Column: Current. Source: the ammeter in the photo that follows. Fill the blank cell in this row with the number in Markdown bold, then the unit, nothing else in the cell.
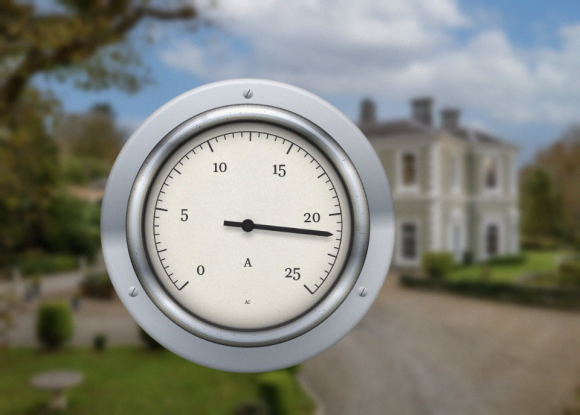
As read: **21.25** A
